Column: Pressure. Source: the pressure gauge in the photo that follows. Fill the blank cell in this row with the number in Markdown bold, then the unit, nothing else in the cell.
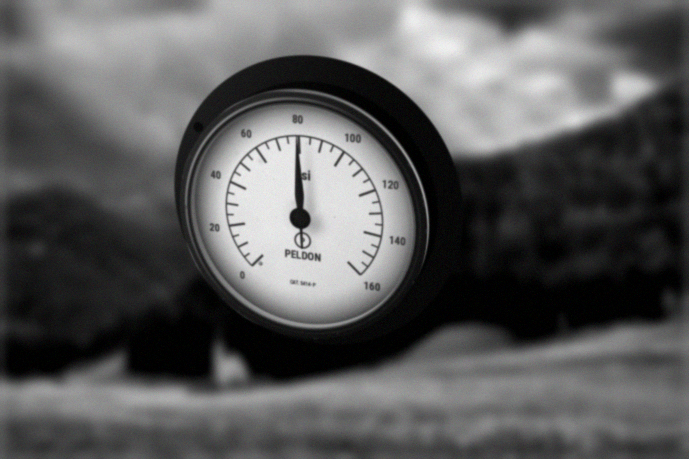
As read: **80** psi
